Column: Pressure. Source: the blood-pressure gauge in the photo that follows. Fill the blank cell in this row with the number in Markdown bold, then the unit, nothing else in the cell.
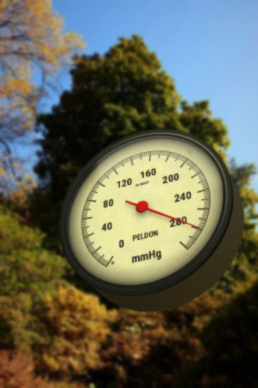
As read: **280** mmHg
